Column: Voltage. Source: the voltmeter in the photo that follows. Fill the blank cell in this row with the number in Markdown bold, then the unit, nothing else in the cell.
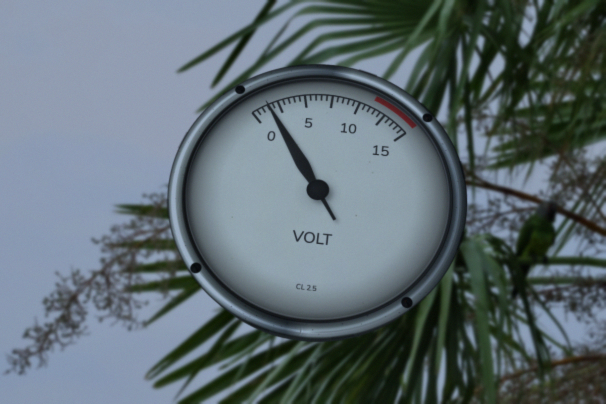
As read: **1.5** V
